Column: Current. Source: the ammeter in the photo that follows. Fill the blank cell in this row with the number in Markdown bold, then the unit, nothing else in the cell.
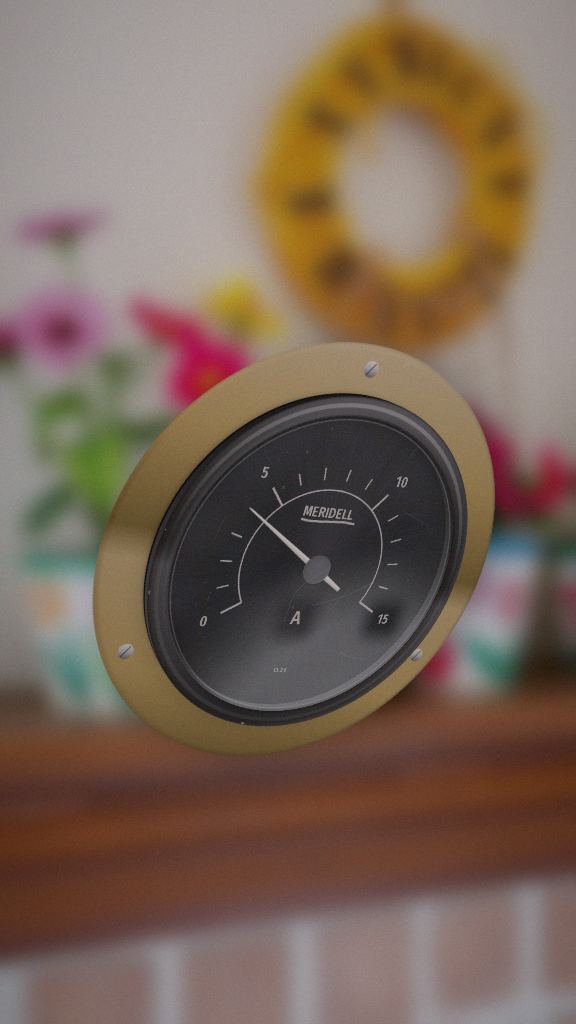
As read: **4** A
